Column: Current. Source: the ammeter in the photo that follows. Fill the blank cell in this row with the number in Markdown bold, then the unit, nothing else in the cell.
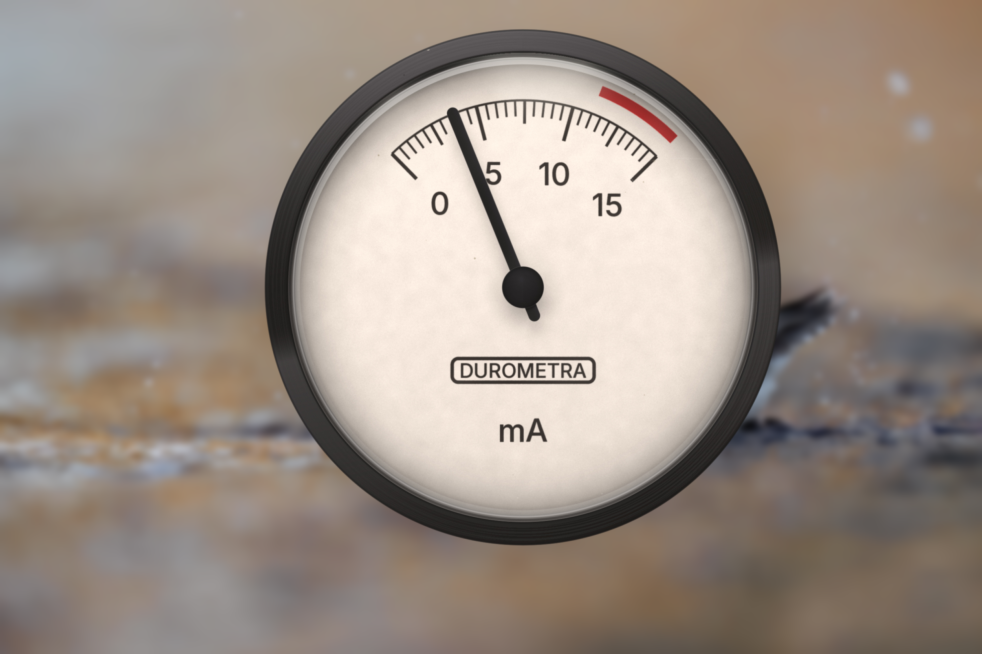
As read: **3.75** mA
